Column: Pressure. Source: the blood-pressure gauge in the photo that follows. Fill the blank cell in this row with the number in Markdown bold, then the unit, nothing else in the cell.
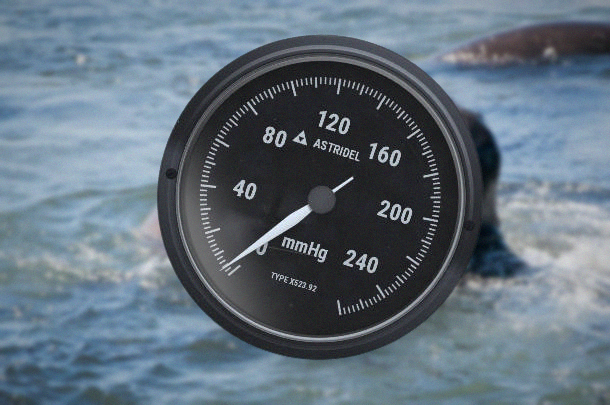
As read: **4** mmHg
